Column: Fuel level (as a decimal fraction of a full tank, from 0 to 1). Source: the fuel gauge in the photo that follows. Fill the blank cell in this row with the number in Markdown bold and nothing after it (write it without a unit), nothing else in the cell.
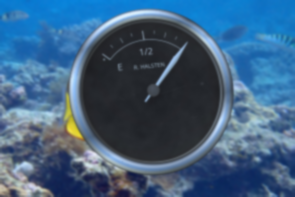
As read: **1**
